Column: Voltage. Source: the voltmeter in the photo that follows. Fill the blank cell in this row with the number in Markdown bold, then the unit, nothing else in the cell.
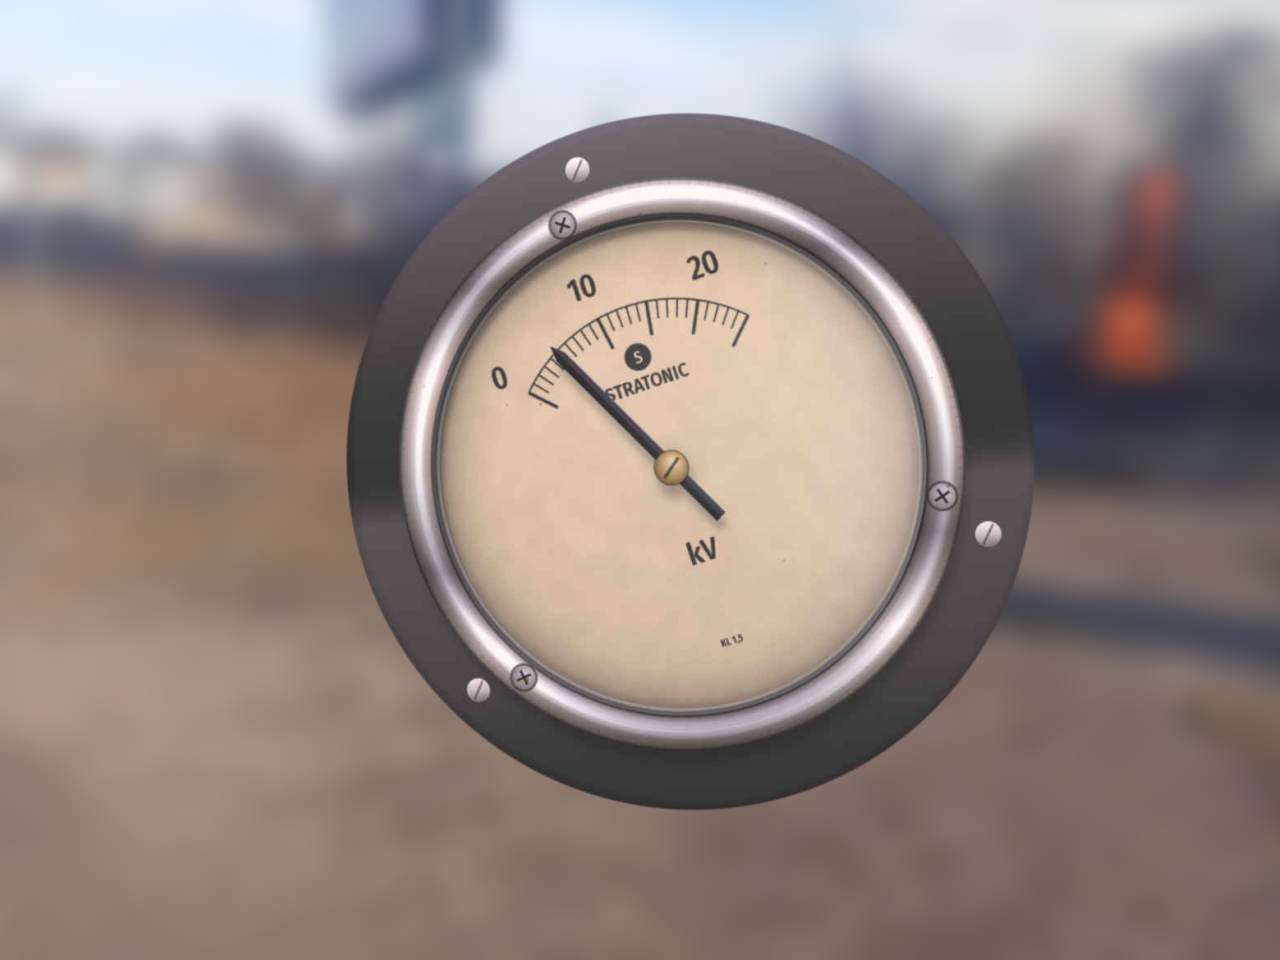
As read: **5** kV
